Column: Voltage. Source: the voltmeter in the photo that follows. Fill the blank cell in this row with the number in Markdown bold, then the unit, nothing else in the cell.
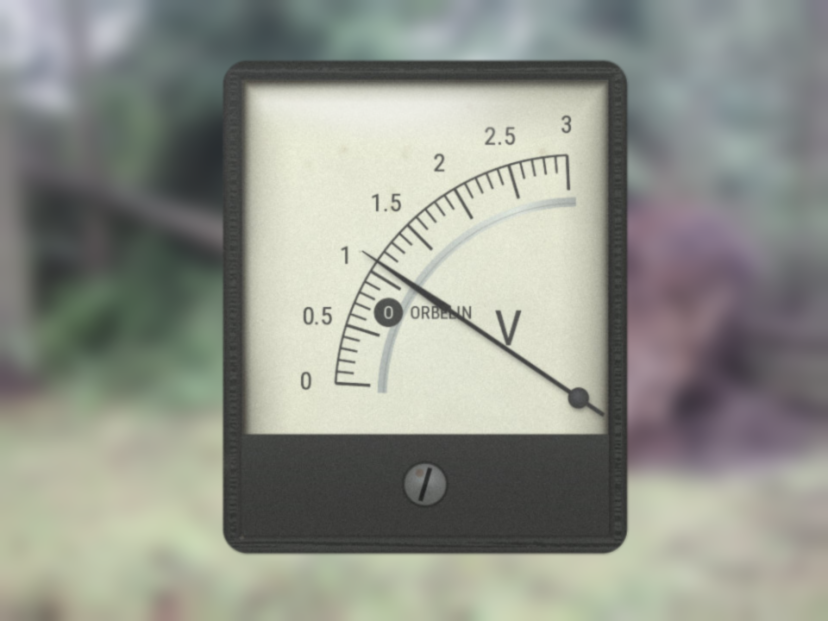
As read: **1.1** V
